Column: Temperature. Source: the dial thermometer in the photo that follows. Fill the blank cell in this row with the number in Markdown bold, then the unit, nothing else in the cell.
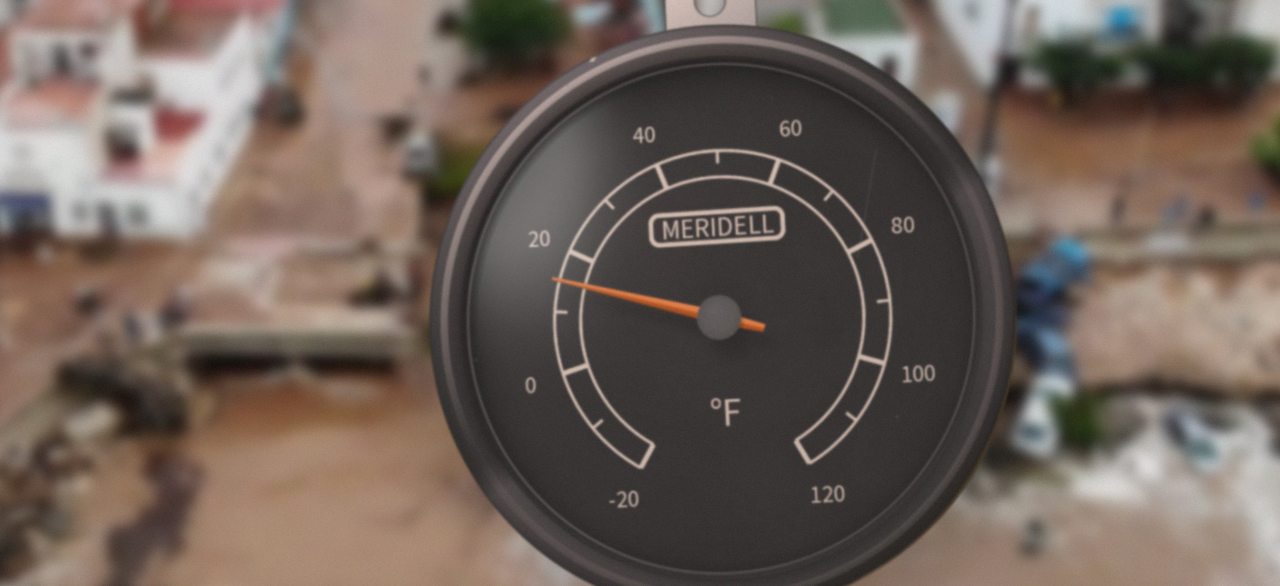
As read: **15** °F
